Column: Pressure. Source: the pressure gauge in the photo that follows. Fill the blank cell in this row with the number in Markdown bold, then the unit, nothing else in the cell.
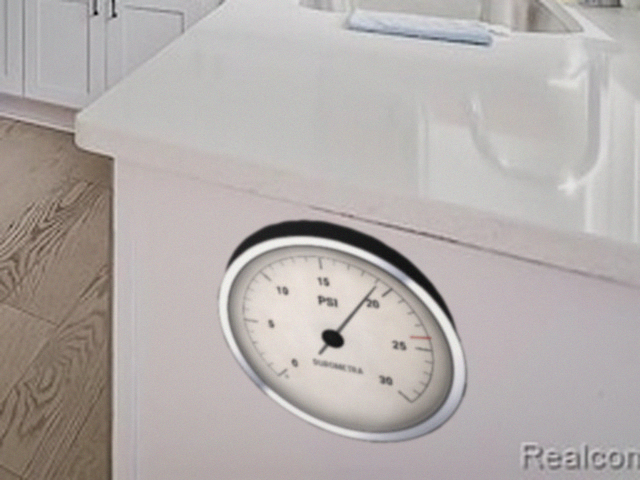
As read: **19** psi
